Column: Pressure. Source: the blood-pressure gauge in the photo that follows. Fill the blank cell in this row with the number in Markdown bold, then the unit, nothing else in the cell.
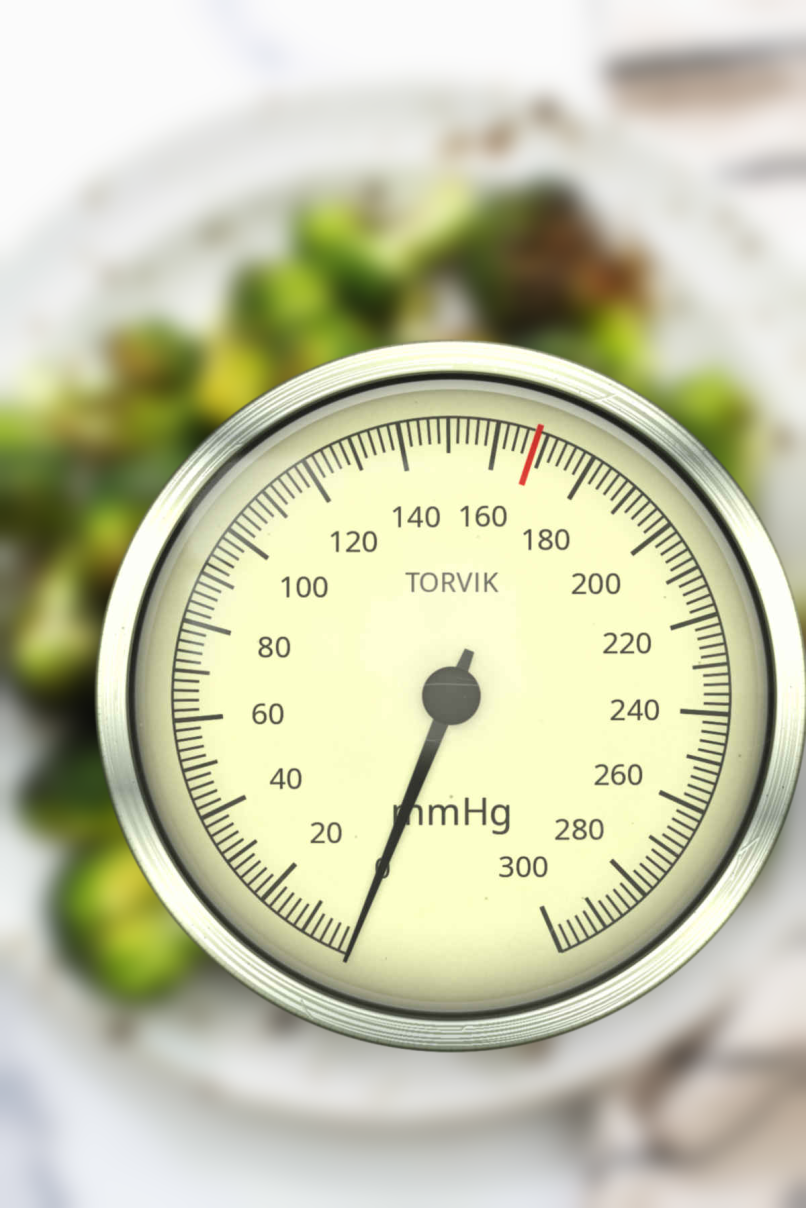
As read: **0** mmHg
